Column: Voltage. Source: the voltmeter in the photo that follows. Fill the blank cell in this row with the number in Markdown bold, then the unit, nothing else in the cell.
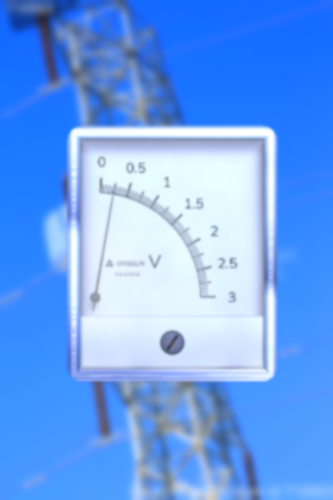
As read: **0.25** V
